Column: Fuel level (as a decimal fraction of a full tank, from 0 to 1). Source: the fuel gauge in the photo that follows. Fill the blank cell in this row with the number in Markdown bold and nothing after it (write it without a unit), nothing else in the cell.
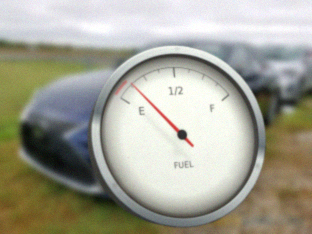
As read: **0.125**
